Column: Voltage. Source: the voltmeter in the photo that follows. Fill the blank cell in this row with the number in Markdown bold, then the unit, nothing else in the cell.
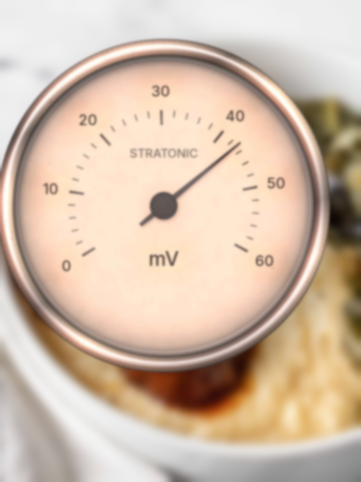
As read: **43** mV
